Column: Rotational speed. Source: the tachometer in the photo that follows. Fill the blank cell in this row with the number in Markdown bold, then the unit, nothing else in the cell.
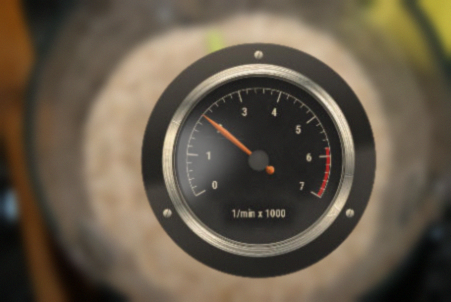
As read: **2000** rpm
